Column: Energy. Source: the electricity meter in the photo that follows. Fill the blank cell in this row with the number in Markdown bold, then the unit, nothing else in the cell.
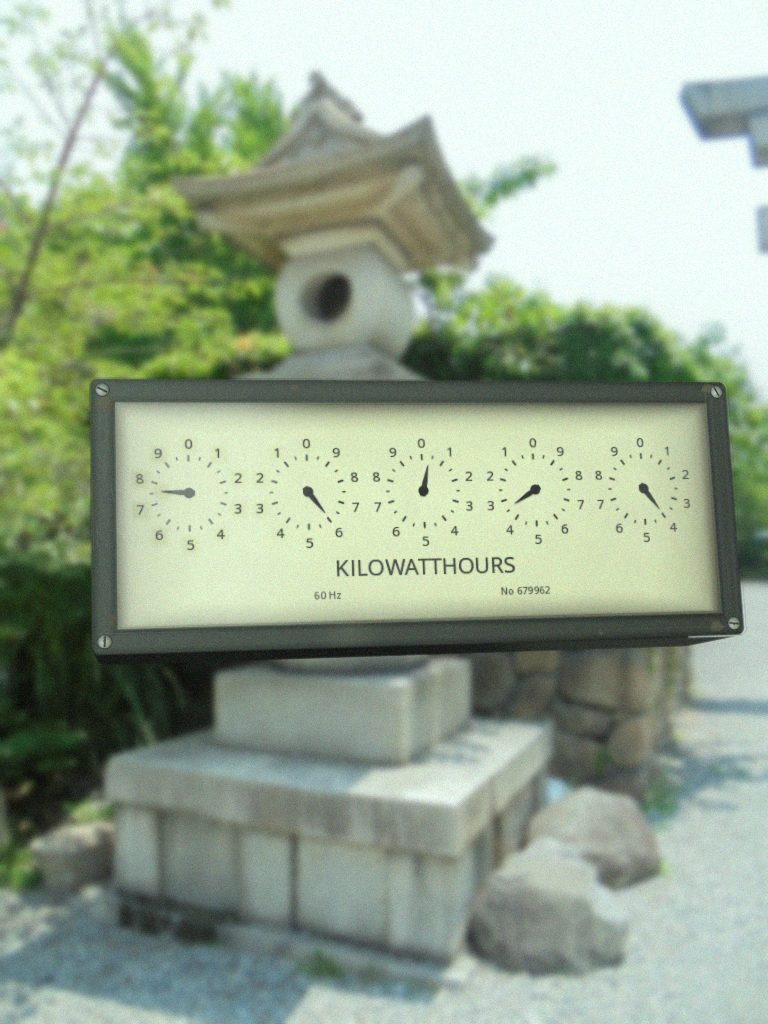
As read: **76034** kWh
